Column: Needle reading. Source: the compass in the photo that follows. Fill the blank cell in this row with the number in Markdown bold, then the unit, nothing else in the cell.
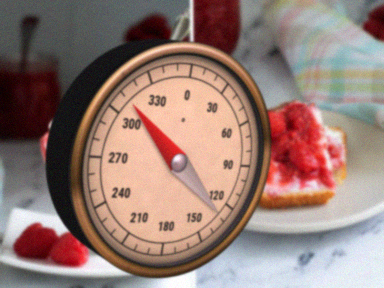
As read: **310** °
